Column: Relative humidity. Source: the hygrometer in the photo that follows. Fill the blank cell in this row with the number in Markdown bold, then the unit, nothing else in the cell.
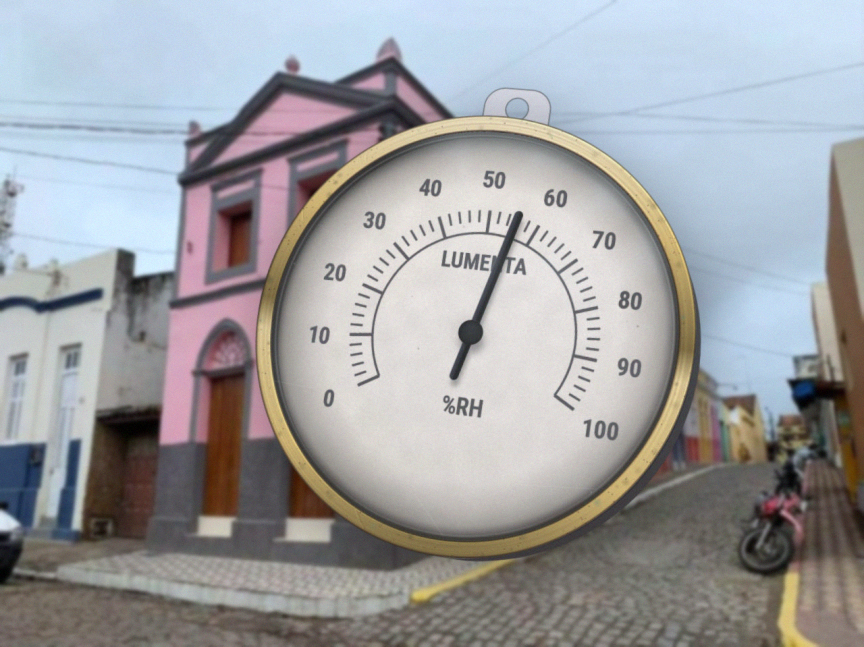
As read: **56** %
